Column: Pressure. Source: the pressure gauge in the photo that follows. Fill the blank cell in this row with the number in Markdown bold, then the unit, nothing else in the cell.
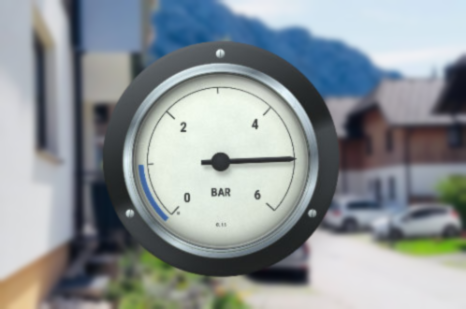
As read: **5** bar
